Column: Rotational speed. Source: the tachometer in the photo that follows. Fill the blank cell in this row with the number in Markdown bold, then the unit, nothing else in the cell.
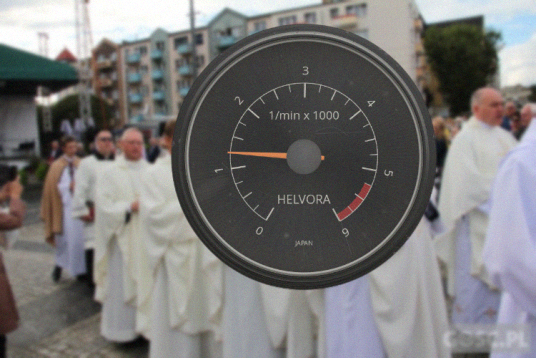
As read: **1250** rpm
